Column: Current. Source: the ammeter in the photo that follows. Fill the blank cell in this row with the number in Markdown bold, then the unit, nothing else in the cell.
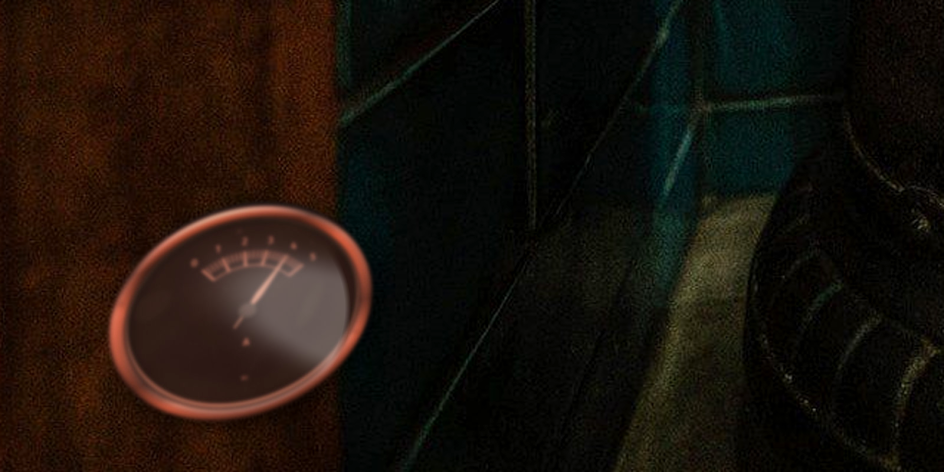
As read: **4** A
